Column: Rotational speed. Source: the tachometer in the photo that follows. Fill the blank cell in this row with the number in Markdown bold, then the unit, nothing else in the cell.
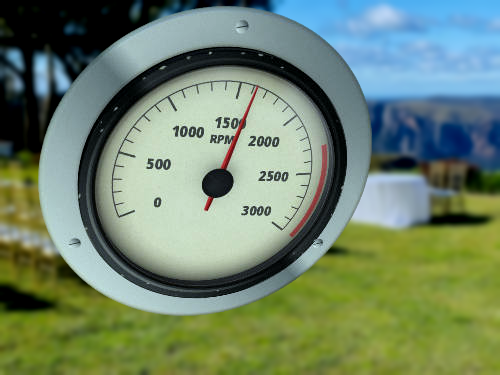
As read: **1600** rpm
